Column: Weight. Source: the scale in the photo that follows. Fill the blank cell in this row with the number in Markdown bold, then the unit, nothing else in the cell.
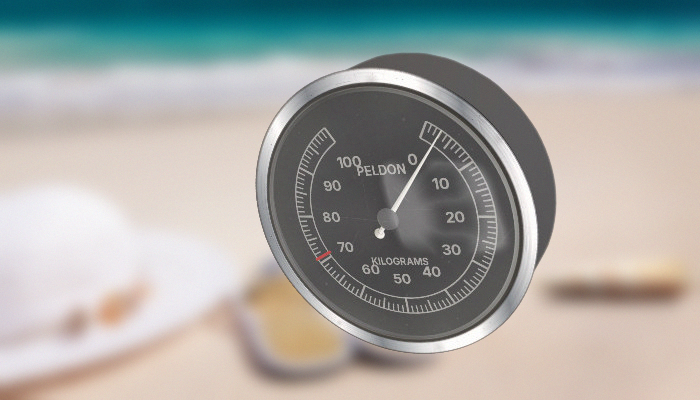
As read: **3** kg
